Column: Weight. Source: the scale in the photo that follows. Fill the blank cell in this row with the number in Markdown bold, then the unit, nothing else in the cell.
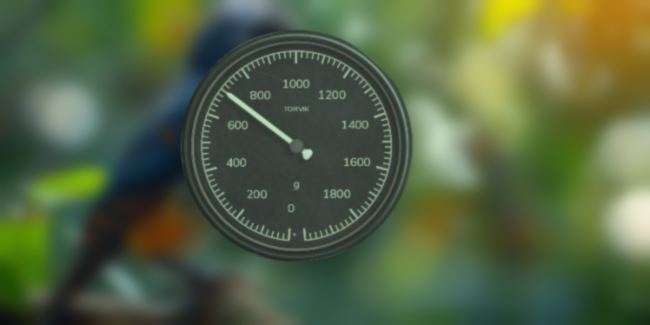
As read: **700** g
